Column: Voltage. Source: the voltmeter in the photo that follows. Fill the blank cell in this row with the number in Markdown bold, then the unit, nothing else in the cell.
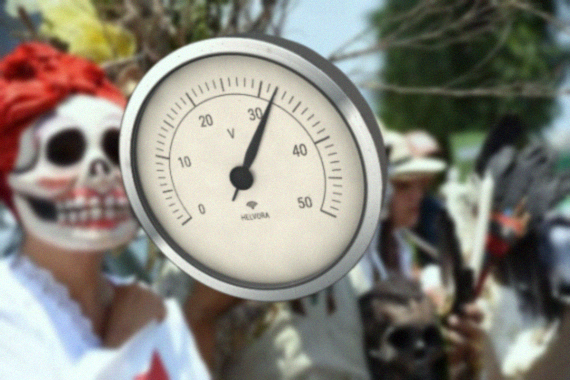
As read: **32** V
